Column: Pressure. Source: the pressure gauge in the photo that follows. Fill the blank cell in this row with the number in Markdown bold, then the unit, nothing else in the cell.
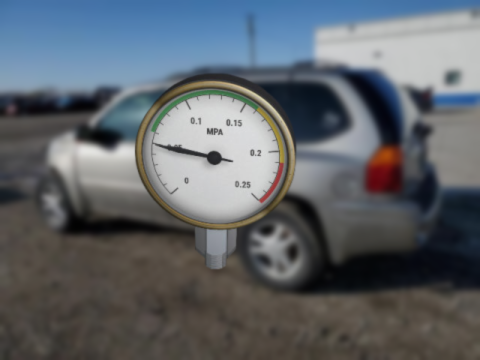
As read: **0.05** MPa
